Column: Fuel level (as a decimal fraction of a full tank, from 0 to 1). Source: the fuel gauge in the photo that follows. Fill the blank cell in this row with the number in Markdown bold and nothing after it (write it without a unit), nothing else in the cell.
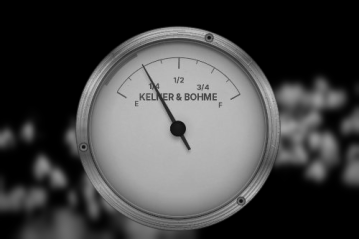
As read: **0.25**
